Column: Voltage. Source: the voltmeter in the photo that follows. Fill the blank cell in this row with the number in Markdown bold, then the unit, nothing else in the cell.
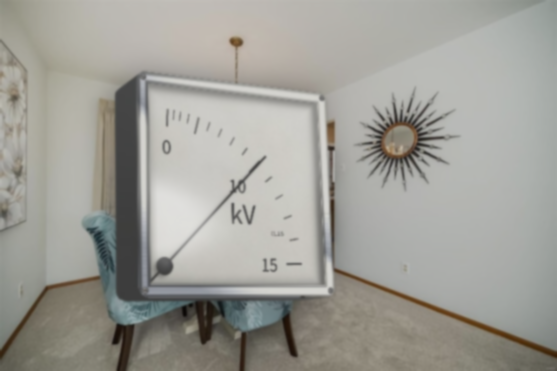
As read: **10** kV
